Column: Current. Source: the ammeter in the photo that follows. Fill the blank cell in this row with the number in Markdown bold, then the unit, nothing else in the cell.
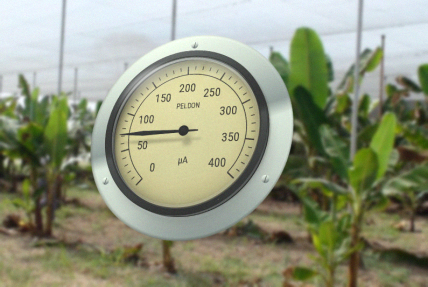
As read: **70** µA
